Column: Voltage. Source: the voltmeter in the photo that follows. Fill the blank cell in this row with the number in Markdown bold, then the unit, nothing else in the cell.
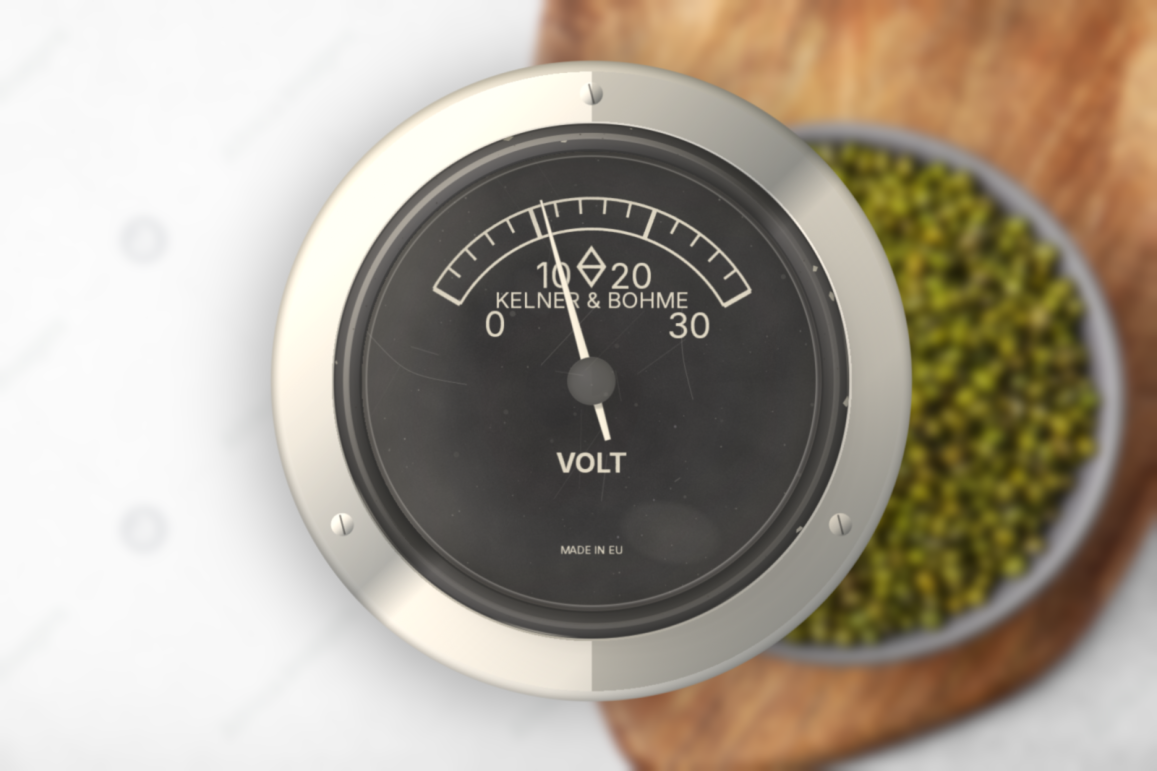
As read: **11** V
